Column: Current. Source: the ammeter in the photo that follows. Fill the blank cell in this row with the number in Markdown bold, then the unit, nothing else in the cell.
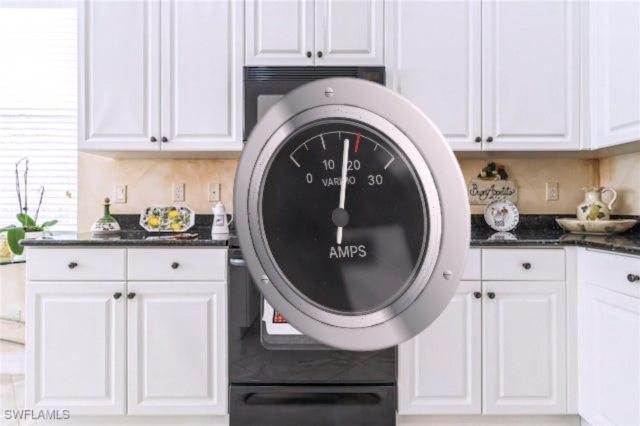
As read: **17.5** A
